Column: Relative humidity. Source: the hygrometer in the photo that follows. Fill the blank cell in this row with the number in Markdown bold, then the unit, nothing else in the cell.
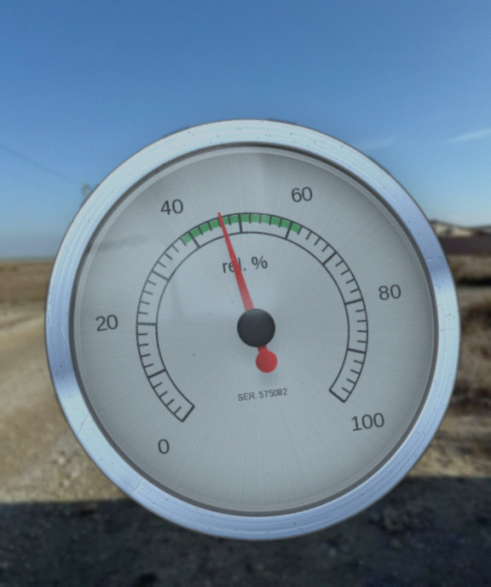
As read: **46** %
